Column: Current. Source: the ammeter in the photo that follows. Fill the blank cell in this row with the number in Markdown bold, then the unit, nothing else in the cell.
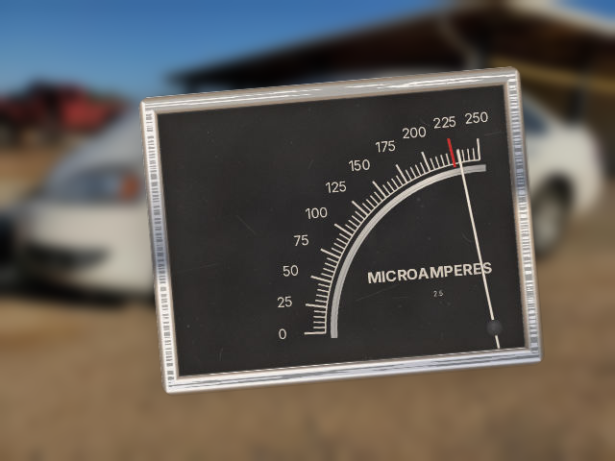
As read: **230** µA
